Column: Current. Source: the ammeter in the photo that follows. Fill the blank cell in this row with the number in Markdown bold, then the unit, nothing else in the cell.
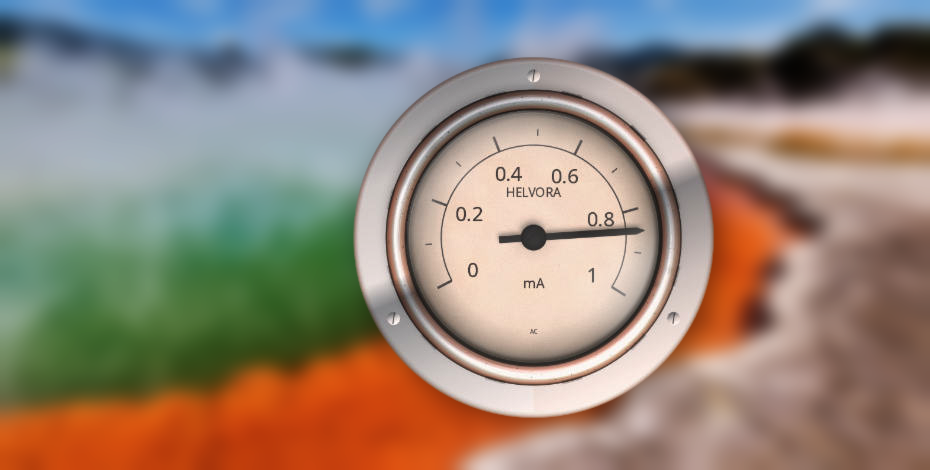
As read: **0.85** mA
